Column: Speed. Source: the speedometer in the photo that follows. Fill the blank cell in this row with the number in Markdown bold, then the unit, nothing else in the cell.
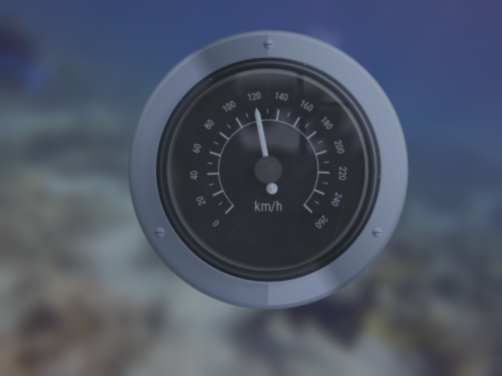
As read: **120** km/h
